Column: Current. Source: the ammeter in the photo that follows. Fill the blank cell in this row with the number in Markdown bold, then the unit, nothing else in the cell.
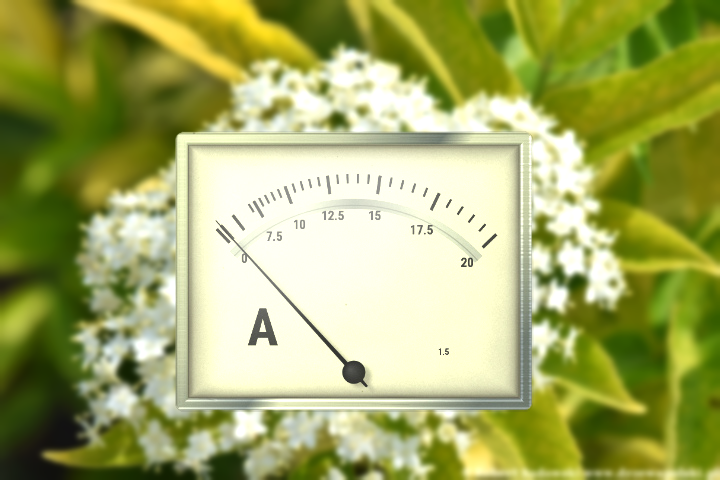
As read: **2.5** A
